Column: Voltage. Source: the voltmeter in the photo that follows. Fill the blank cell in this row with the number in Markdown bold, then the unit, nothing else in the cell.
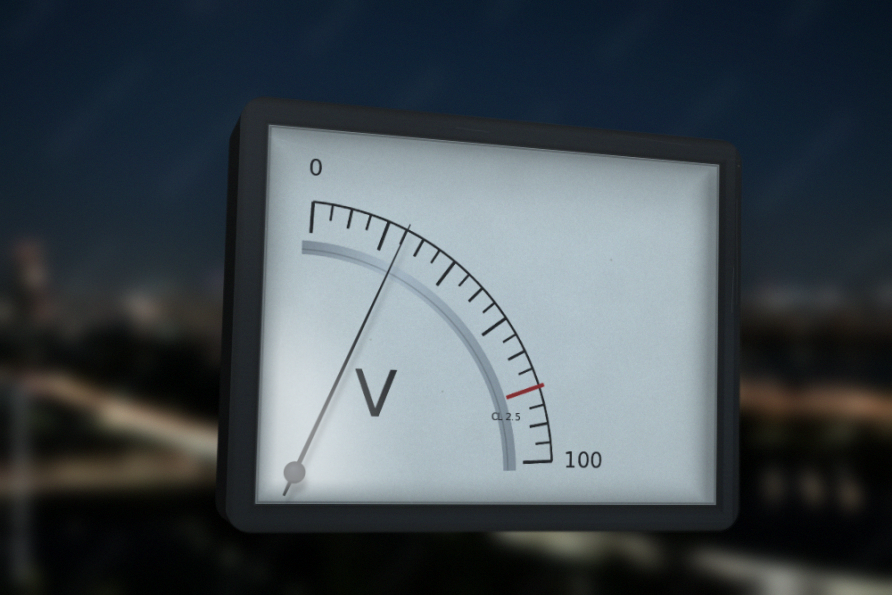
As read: **25** V
